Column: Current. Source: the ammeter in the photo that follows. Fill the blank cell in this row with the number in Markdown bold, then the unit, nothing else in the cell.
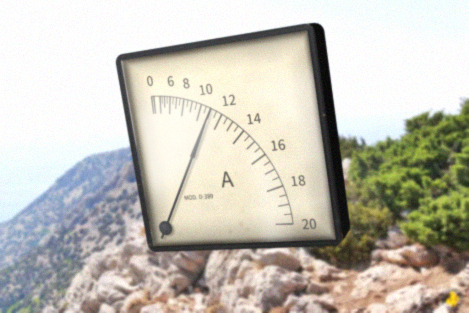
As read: **11** A
